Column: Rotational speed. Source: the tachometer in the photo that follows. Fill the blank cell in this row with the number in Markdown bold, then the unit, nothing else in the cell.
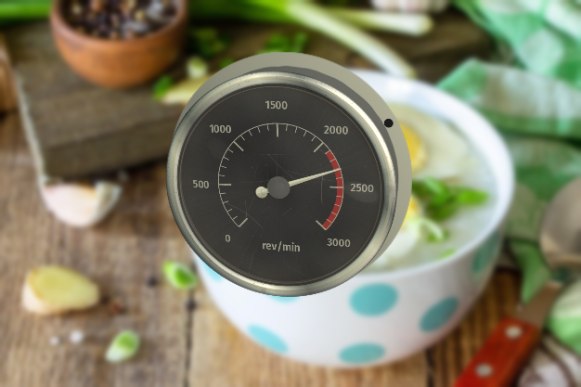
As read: **2300** rpm
